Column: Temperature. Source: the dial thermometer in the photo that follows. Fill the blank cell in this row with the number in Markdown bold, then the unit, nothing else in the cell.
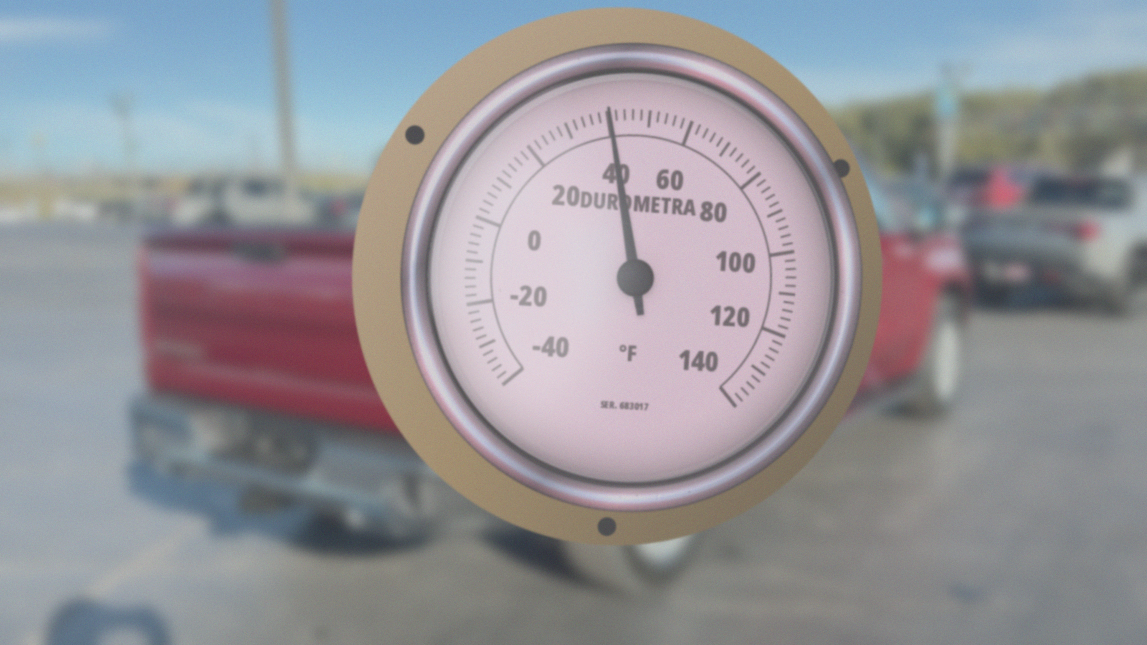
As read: **40** °F
